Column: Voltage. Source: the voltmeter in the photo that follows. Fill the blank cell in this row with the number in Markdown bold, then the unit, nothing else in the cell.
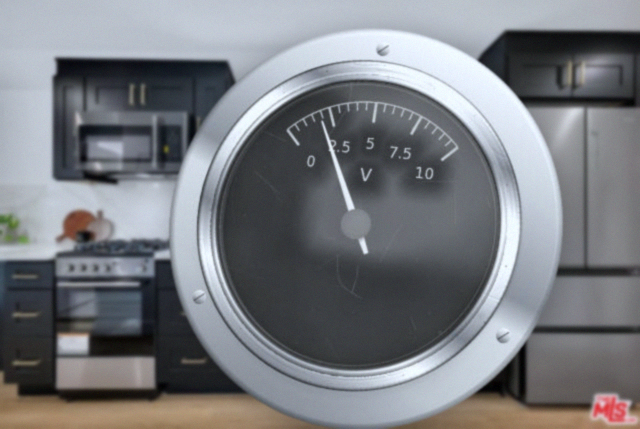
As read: **2** V
